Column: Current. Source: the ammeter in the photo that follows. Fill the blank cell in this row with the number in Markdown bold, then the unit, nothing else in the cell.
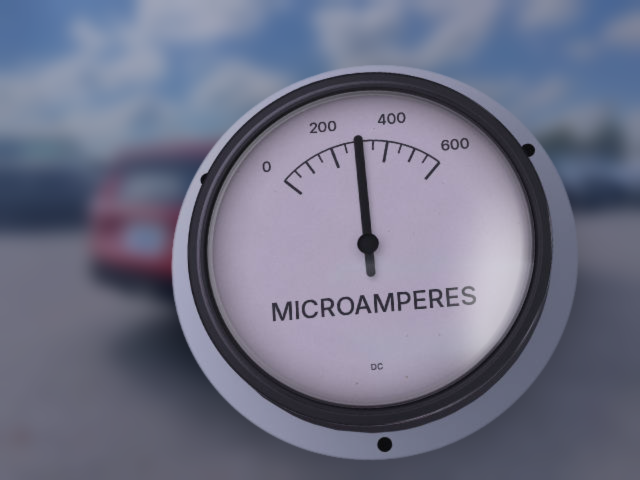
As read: **300** µA
